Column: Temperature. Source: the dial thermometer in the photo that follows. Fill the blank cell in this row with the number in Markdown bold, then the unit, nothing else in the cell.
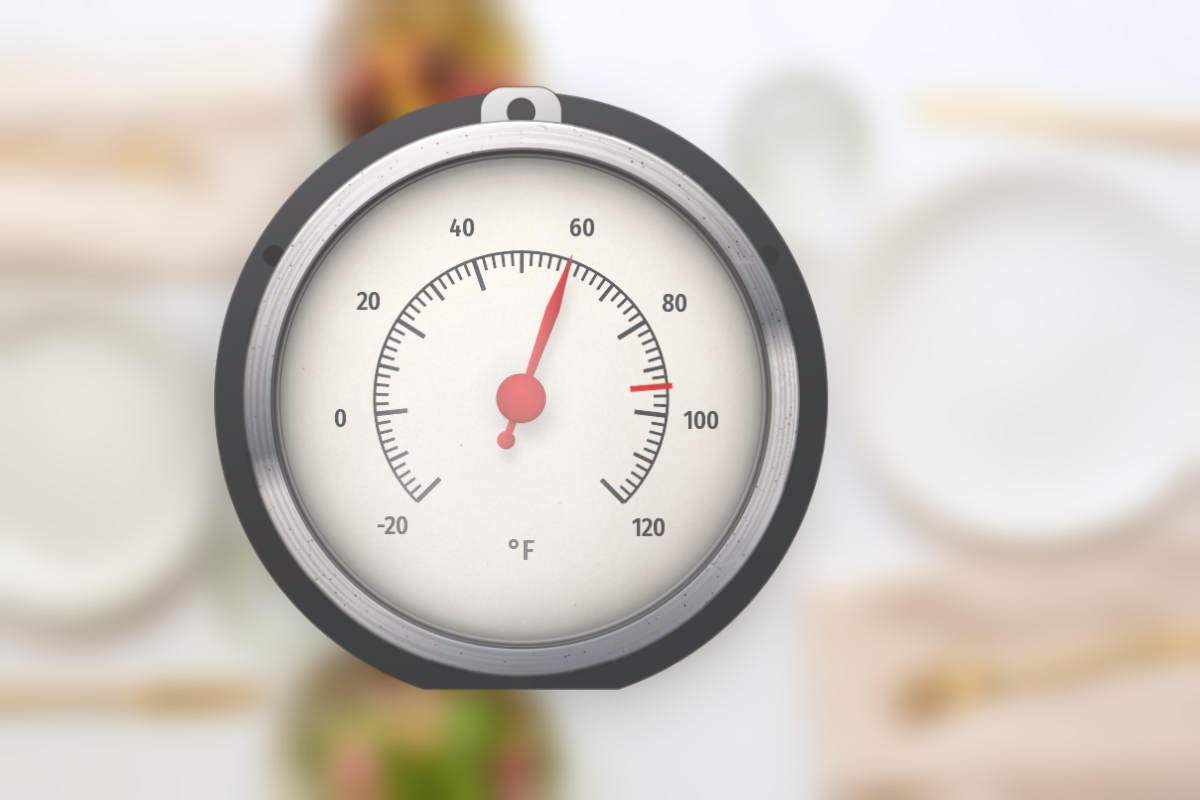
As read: **60** °F
